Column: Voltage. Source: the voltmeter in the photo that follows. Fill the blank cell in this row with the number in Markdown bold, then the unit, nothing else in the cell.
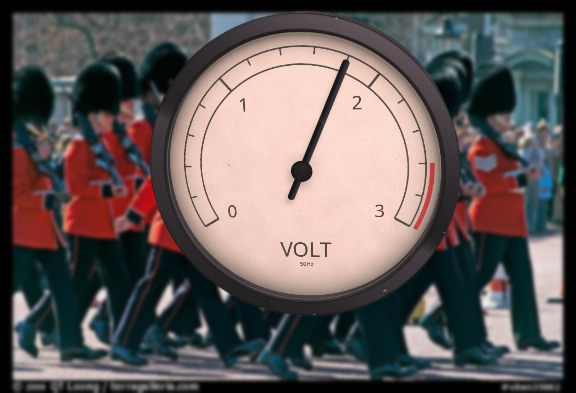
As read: **1.8** V
